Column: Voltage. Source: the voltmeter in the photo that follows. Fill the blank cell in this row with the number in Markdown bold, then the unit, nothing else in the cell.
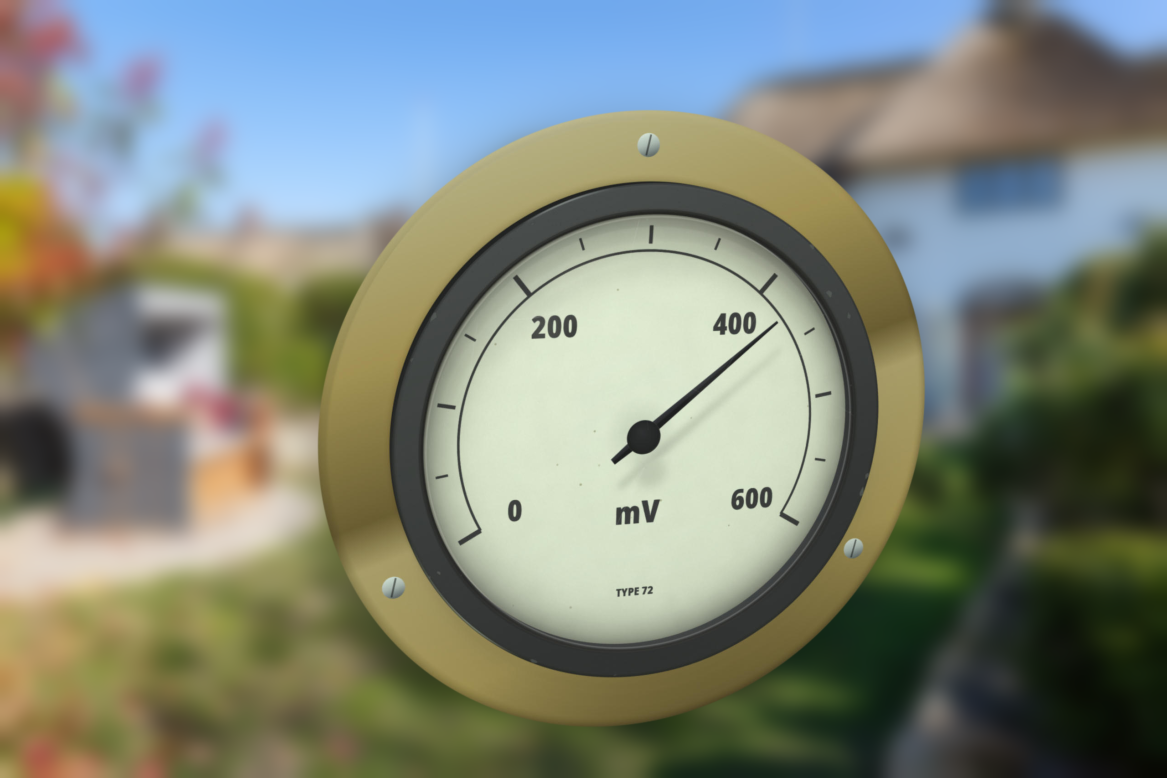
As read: **425** mV
